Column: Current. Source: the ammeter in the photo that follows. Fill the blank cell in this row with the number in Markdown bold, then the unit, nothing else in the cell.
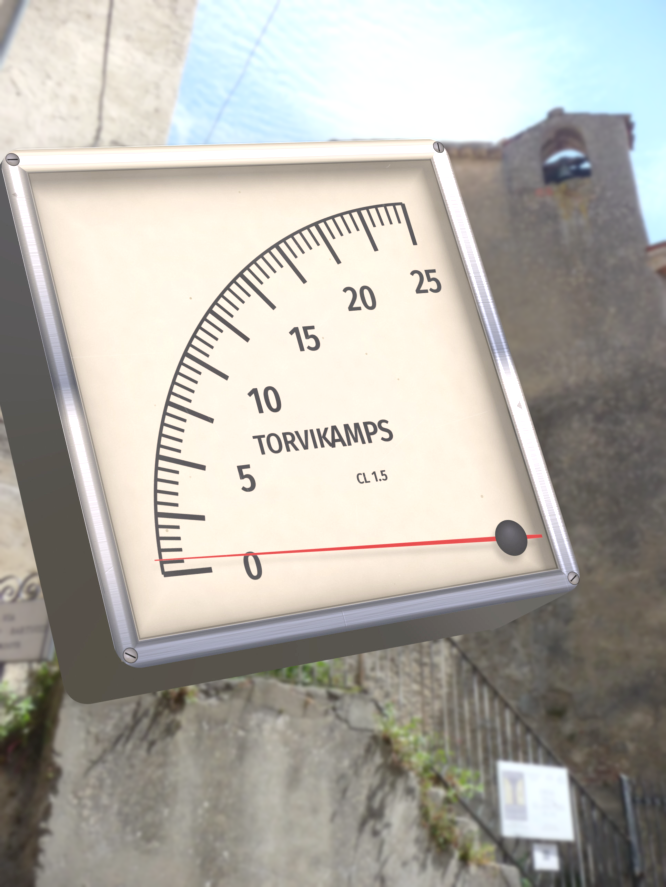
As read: **0.5** A
